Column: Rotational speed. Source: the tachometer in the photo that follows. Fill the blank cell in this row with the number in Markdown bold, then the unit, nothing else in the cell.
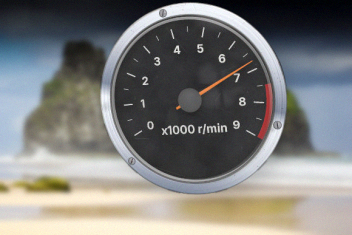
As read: **6750** rpm
